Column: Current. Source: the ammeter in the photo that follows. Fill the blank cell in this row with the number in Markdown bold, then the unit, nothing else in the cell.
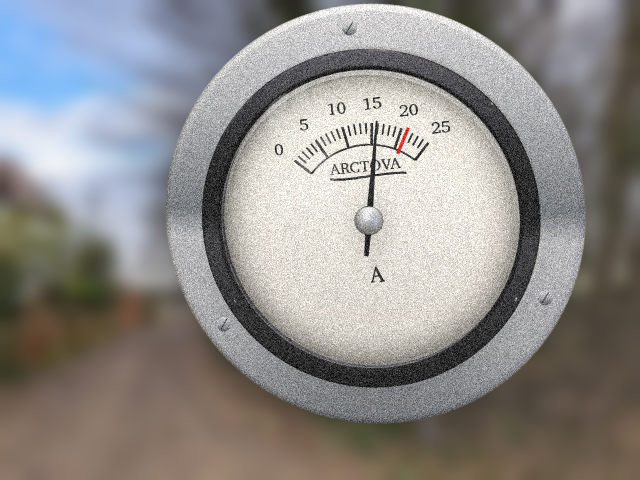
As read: **16** A
